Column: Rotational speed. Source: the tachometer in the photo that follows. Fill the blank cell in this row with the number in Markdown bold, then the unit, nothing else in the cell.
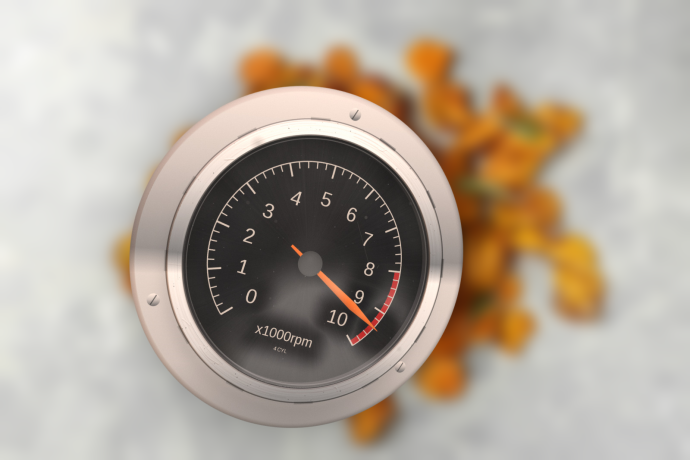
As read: **9400** rpm
